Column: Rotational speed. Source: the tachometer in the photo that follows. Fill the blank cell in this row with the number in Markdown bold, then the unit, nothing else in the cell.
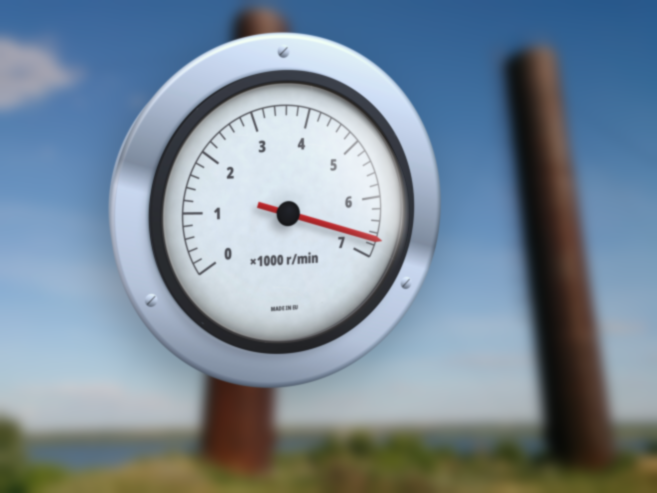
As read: **6700** rpm
